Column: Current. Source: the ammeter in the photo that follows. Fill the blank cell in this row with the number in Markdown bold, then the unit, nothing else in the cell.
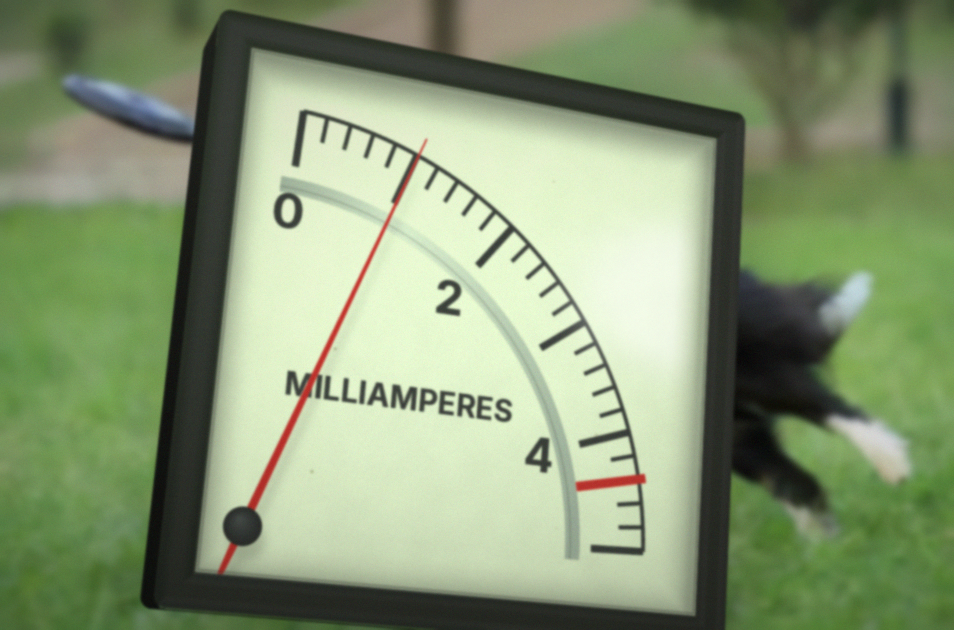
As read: **1** mA
